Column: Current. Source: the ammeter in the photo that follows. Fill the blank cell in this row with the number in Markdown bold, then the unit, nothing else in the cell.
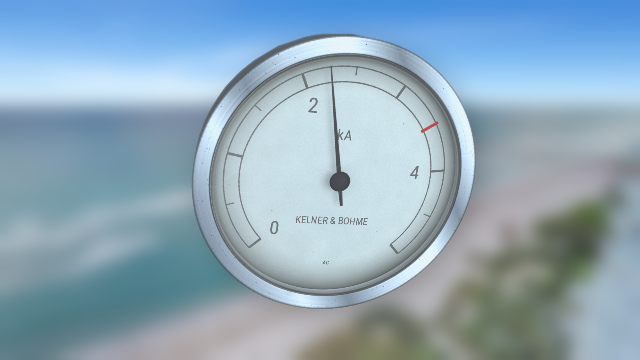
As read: **2.25** kA
